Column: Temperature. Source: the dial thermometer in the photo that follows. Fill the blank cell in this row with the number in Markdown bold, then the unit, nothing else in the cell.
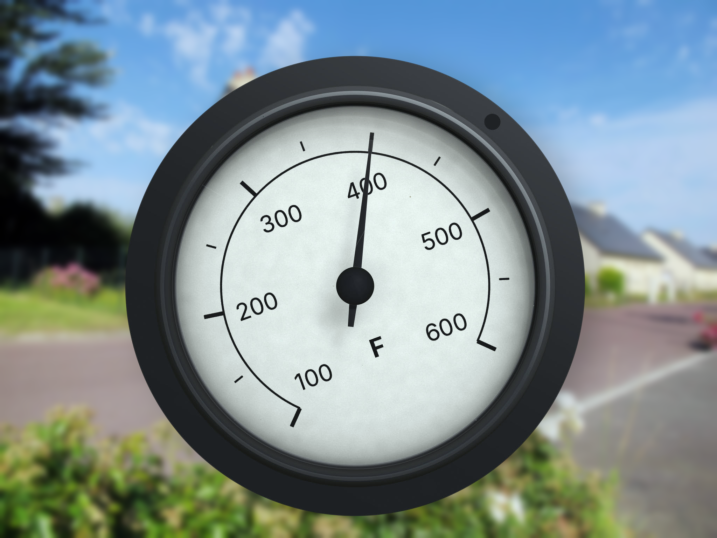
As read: **400** °F
